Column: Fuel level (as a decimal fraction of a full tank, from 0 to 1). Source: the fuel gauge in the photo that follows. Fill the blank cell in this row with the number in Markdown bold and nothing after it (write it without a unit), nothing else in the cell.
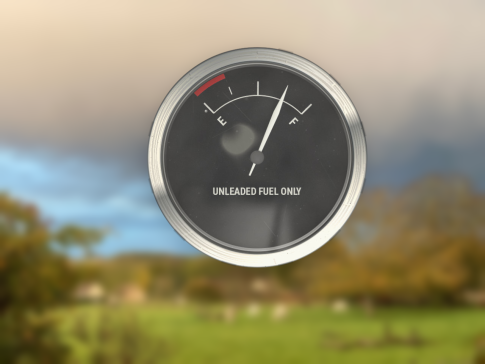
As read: **0.75**
